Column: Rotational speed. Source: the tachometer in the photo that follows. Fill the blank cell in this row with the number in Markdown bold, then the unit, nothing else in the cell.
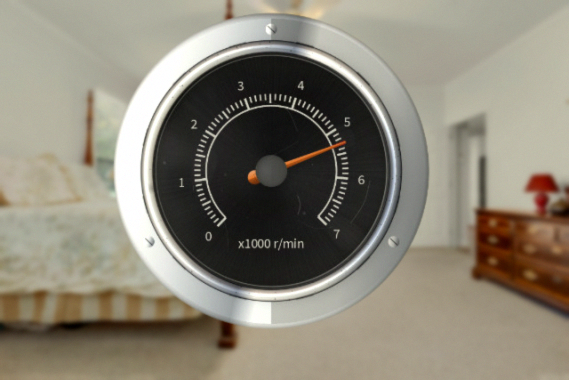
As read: **5300** rpm
